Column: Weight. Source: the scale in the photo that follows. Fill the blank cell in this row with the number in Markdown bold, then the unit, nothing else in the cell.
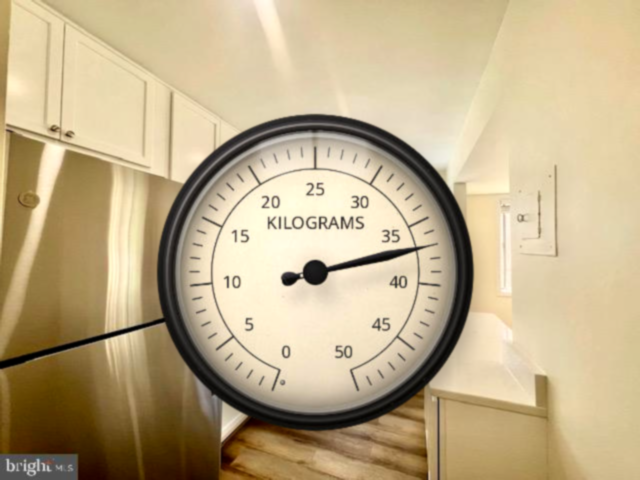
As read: **37** kg
